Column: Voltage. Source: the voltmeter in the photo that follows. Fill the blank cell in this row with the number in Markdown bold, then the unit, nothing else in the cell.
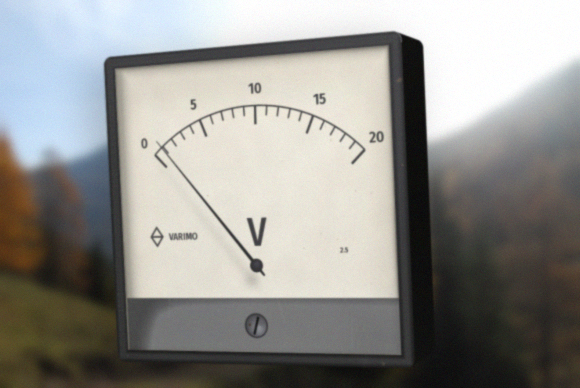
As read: **1** V
